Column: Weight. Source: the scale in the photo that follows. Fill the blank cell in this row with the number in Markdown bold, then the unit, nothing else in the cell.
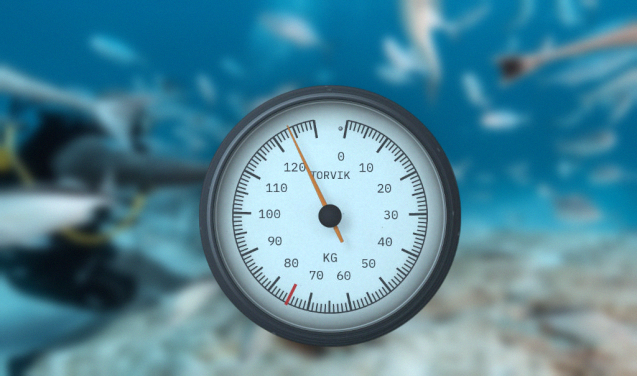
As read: **124** kg
